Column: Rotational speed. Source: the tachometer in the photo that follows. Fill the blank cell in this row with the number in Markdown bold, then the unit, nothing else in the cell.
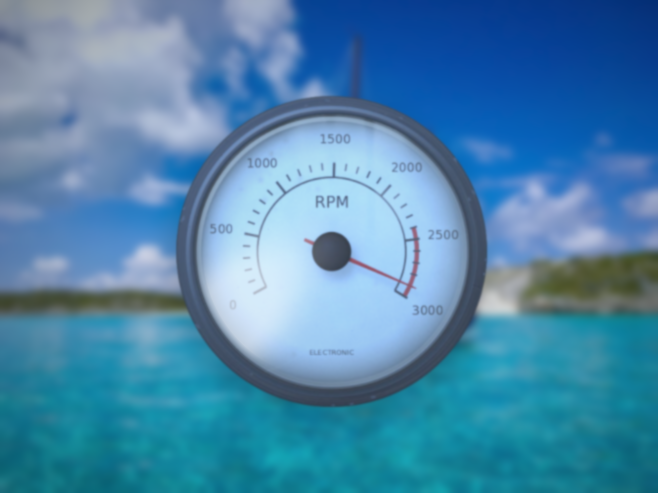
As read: **2900** rpm
